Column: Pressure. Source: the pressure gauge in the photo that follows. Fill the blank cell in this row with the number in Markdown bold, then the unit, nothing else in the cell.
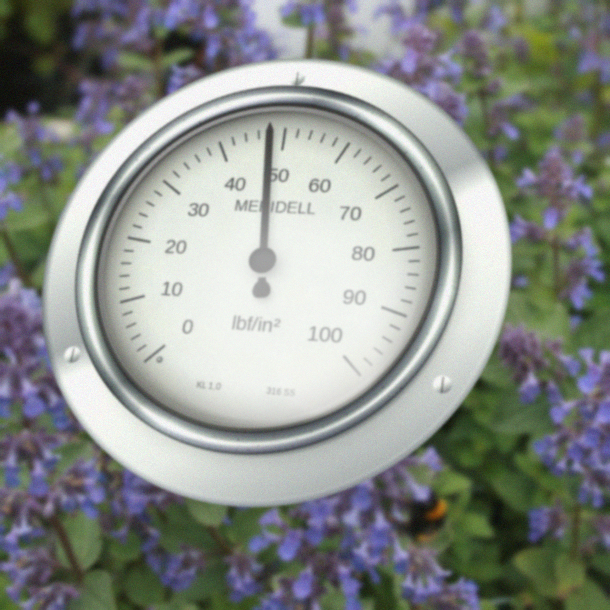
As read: **48** psi
